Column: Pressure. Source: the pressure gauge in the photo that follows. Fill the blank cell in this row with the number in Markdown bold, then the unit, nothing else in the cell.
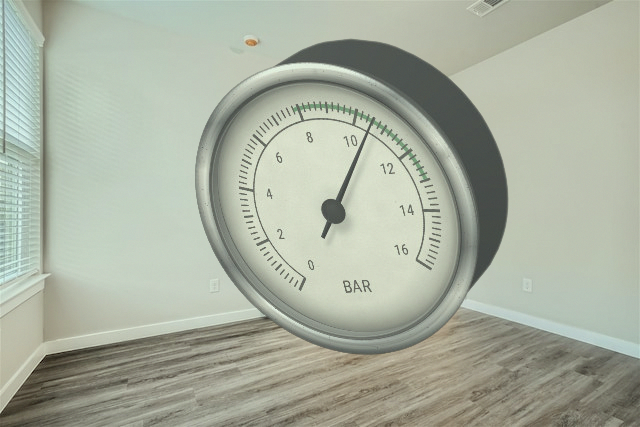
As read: **10.6** bar
